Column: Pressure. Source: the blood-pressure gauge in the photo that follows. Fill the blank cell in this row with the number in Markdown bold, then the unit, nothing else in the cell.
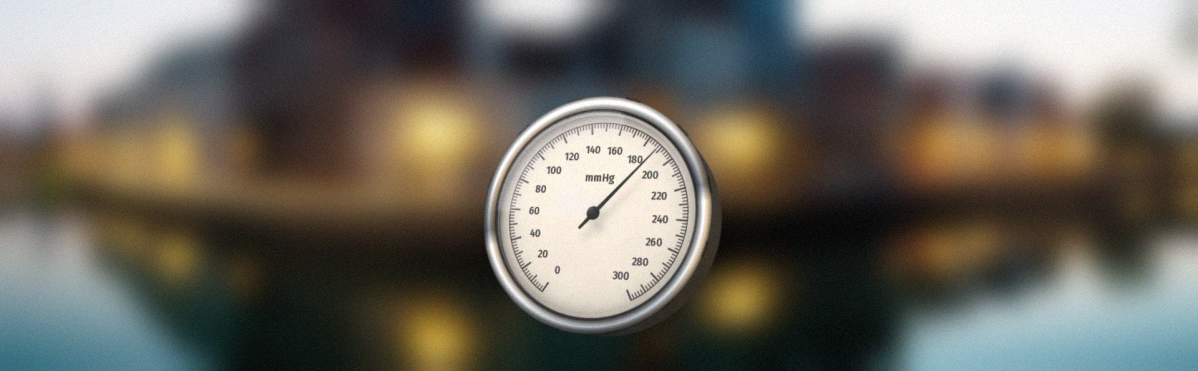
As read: **190** mmHg
